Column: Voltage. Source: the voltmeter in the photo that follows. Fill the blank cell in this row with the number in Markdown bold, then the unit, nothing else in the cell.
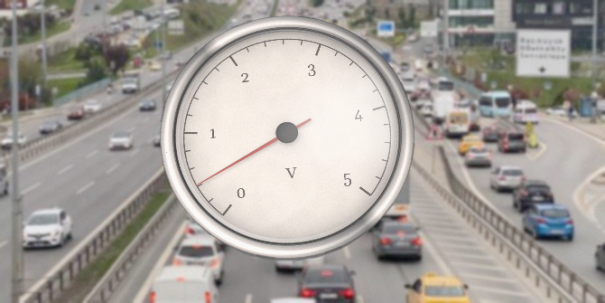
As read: **0.4** V
